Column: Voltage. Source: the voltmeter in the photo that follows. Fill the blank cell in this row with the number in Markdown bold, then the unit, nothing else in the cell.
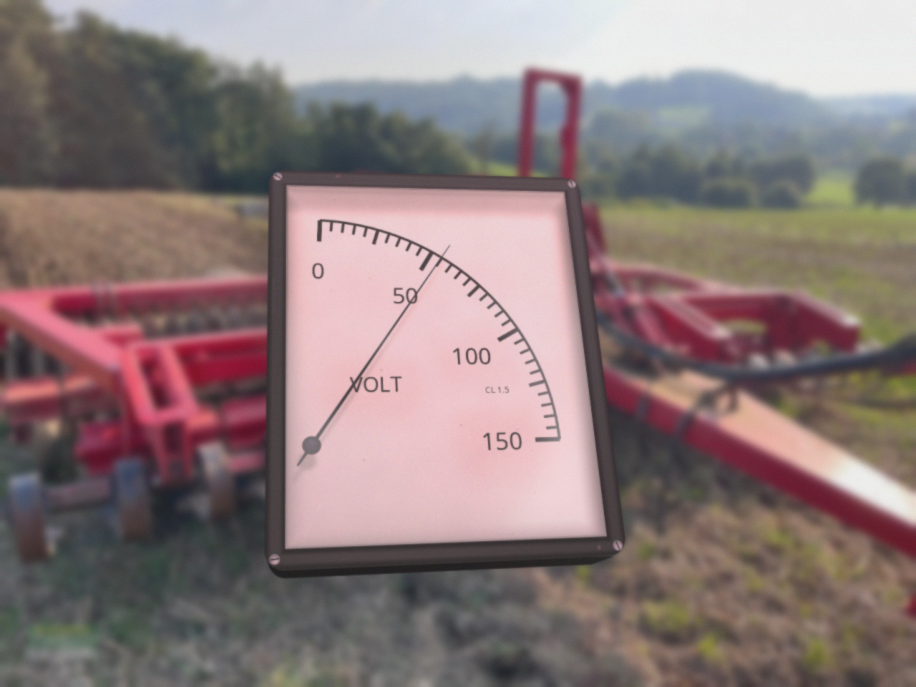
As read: **55** V
